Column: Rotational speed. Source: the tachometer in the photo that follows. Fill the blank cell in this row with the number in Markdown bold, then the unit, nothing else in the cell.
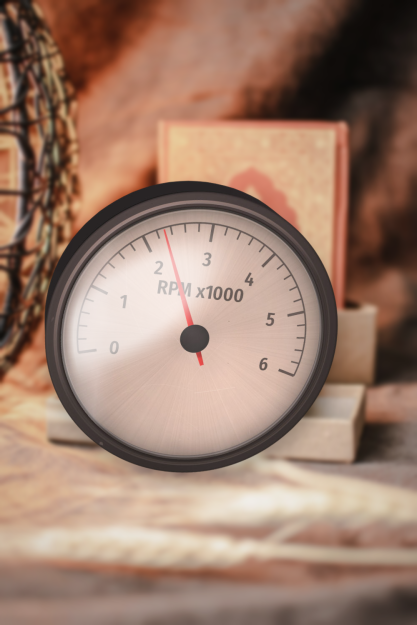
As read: **2300** rpm
